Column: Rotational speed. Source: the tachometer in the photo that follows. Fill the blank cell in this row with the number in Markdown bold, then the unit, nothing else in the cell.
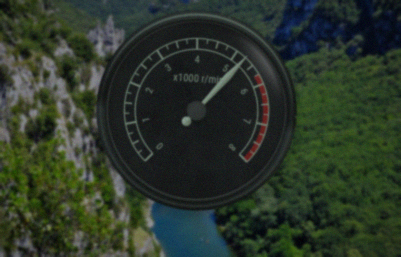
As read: **5250** rpm
